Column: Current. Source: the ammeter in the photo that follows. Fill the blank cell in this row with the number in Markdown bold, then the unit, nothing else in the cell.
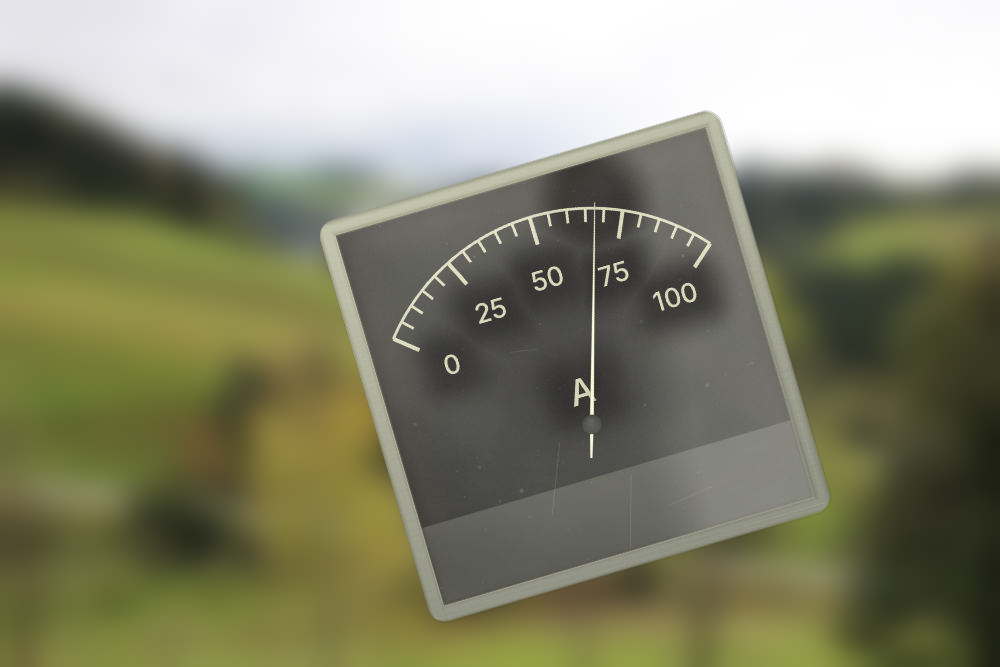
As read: **67.5** A
